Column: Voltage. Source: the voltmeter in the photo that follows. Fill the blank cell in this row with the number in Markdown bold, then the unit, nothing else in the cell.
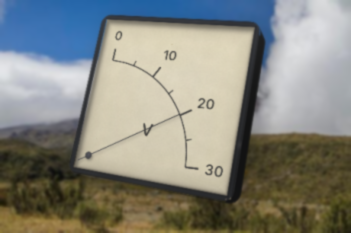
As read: **20** V
